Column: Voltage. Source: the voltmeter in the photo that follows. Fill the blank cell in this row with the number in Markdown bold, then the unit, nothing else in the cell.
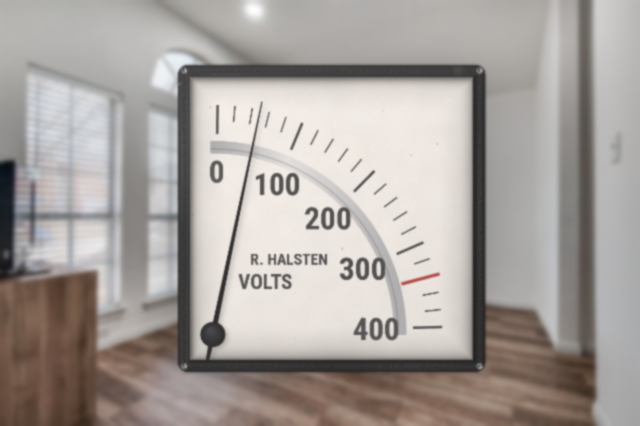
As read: **50** V
